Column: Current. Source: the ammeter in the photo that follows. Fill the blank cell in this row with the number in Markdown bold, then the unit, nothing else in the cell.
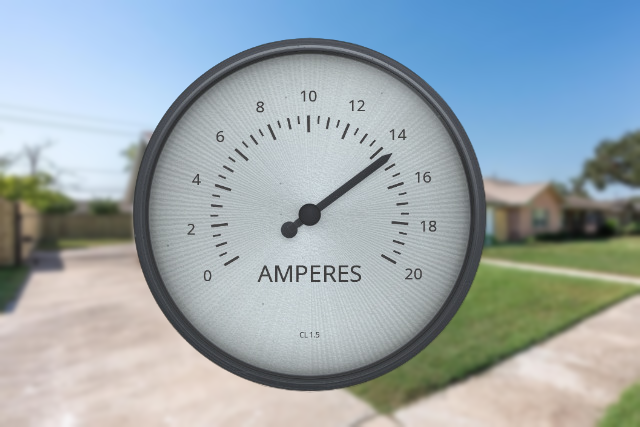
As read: **14.5** A
